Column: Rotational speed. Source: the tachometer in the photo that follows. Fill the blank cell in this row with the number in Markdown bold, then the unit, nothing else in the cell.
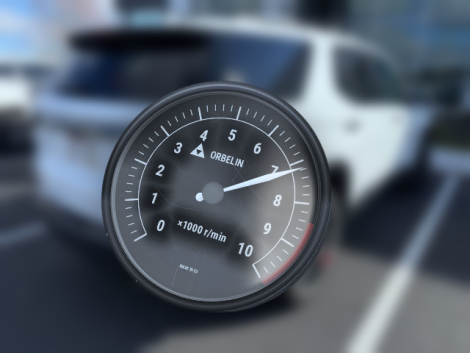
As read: **7200** rpm
